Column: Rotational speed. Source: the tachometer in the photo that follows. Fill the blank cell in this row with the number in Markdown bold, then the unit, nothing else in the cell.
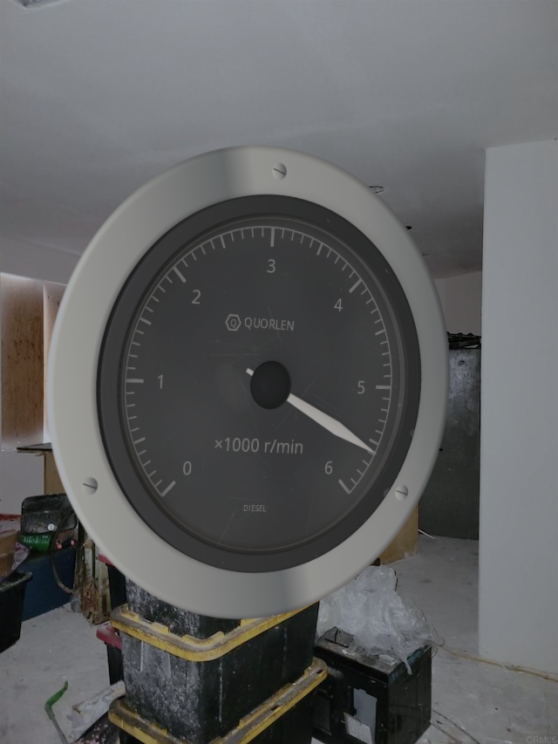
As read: **5600** rpm
